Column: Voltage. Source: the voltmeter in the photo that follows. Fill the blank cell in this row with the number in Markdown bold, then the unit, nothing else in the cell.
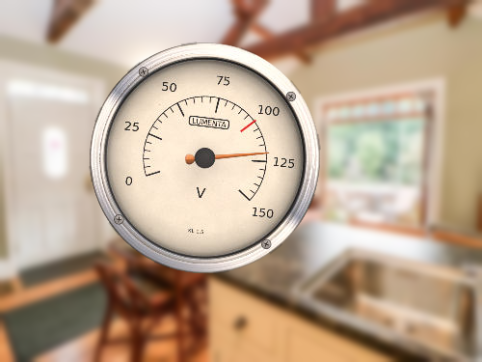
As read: **120** V
